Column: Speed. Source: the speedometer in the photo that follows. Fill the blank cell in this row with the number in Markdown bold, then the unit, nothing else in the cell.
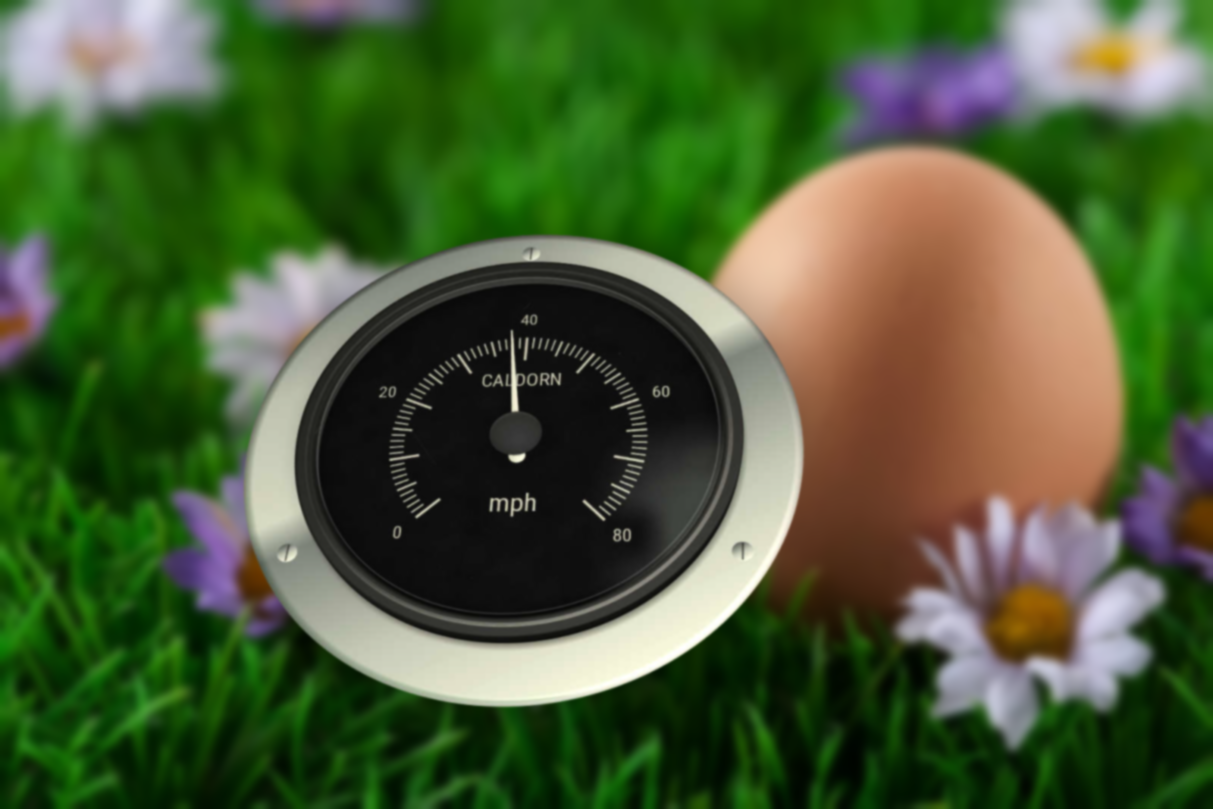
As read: **38** mph
